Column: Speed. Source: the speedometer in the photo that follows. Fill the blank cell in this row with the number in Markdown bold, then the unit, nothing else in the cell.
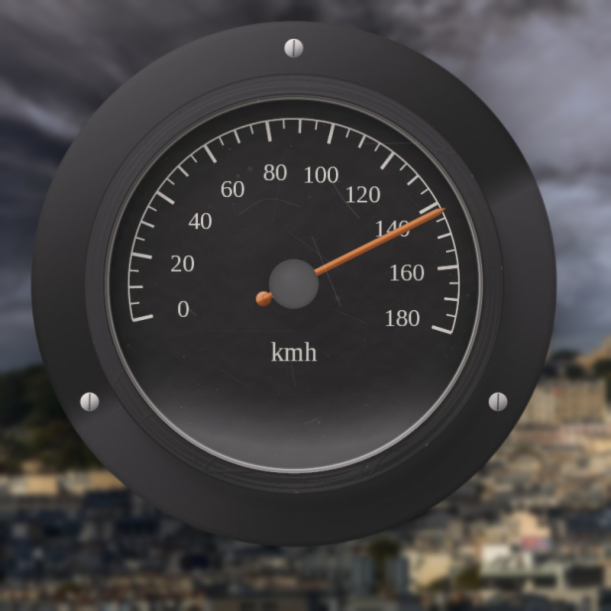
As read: **142.5** km/h
